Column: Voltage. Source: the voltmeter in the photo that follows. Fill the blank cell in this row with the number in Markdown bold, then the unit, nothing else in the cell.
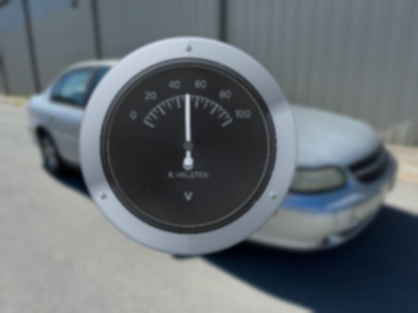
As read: **50** V
